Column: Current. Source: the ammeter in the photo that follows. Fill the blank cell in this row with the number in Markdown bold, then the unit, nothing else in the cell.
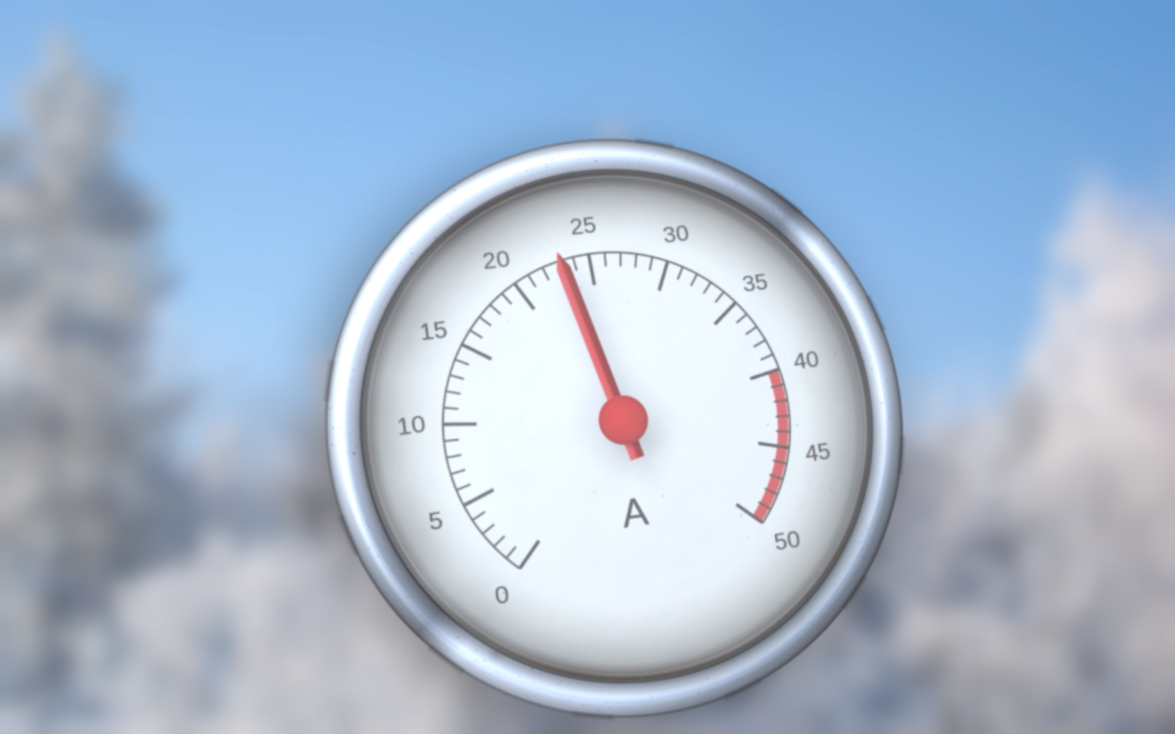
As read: **23** A
